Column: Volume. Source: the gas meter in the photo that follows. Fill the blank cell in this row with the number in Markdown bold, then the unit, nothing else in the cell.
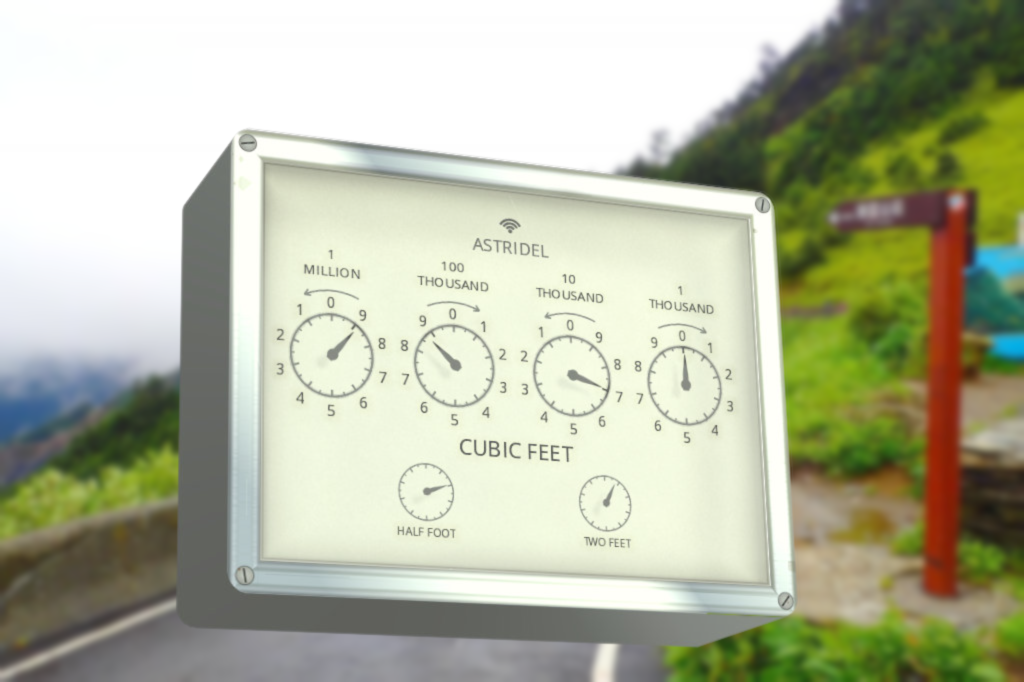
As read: **887000** ft³
